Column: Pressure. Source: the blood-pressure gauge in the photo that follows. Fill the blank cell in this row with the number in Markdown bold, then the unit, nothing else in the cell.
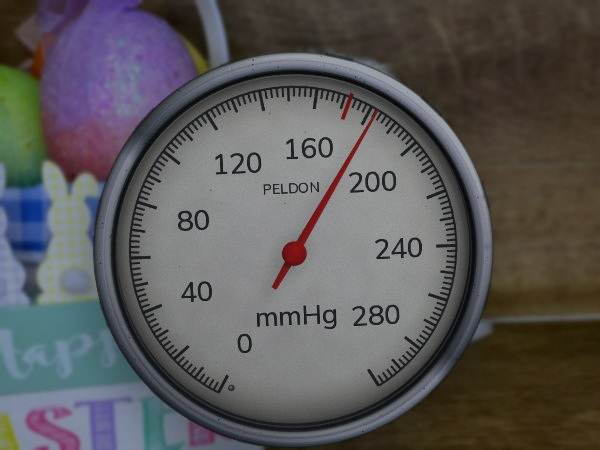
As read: **182** mmHg
